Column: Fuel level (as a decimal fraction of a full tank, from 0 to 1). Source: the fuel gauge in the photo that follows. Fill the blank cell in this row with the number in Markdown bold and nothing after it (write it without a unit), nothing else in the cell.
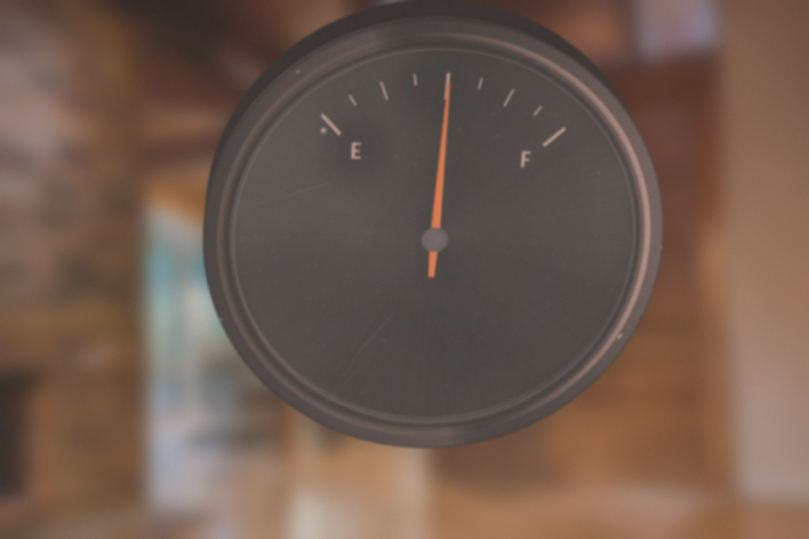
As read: **0.5**
